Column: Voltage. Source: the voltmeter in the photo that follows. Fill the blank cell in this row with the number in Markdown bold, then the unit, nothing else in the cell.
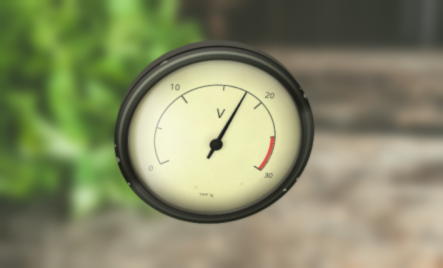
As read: **17.5** V
